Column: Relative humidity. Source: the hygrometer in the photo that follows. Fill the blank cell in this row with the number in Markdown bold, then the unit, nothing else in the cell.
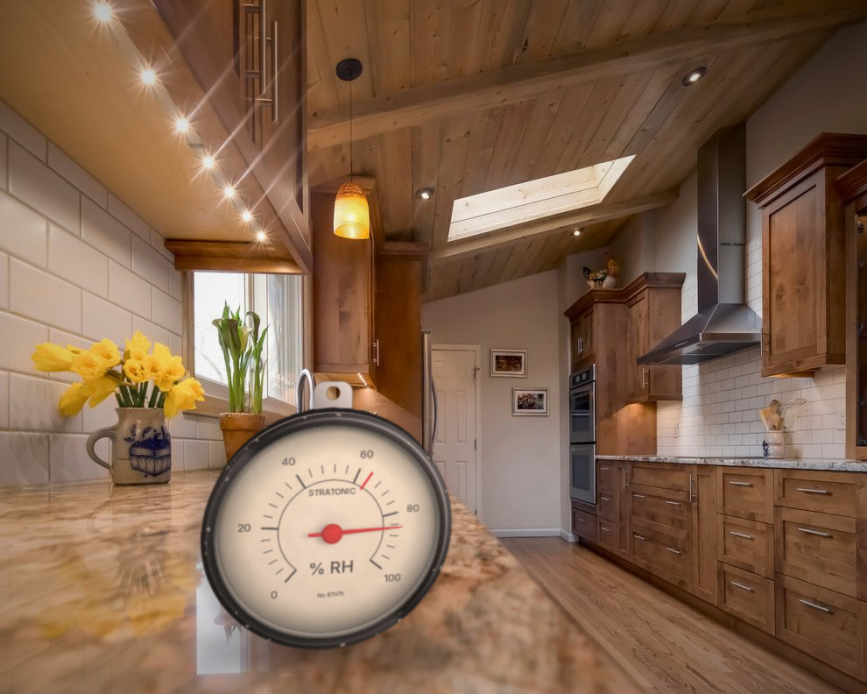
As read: **84** %
